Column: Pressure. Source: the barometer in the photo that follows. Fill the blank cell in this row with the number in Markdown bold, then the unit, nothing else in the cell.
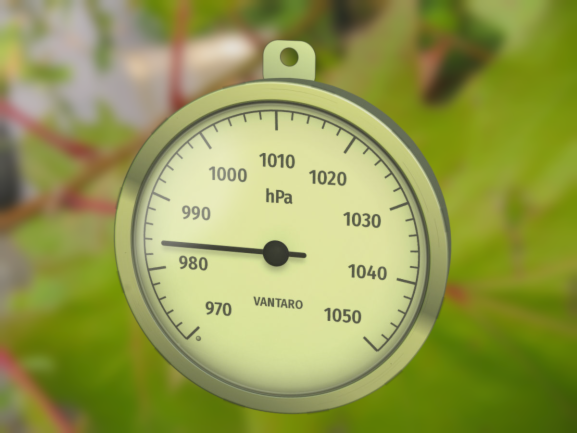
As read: **984** hPa
